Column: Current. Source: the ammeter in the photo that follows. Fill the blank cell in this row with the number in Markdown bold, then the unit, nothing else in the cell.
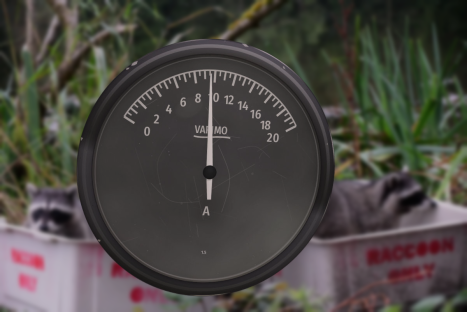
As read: **9.5** A
